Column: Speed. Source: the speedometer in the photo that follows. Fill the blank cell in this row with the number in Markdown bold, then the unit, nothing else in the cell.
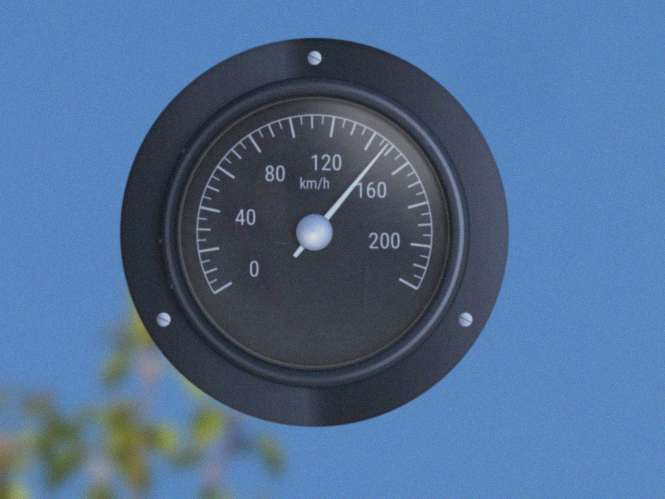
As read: **147.5** km/h
